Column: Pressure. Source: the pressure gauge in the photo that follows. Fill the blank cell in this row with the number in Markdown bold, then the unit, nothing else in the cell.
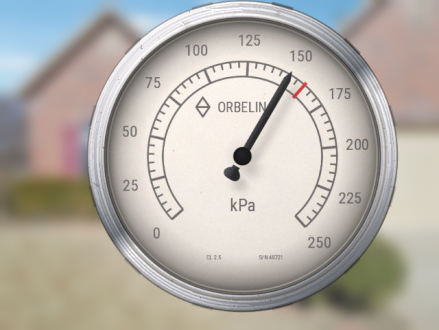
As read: **150** kPa
